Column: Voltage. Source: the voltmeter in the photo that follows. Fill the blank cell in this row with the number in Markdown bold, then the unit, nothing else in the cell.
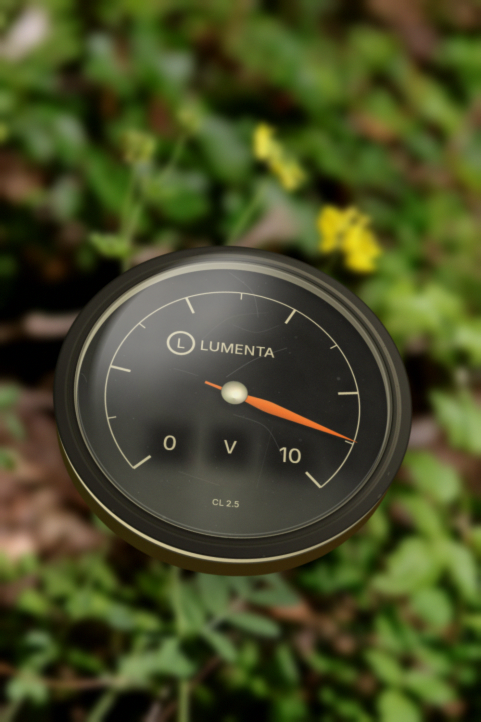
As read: **9** V
